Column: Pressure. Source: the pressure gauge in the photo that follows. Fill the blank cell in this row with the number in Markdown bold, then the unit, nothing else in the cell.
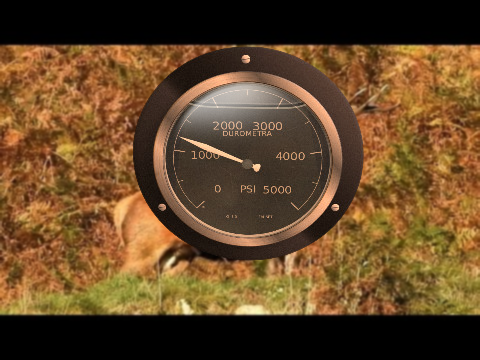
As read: **1250** psi
